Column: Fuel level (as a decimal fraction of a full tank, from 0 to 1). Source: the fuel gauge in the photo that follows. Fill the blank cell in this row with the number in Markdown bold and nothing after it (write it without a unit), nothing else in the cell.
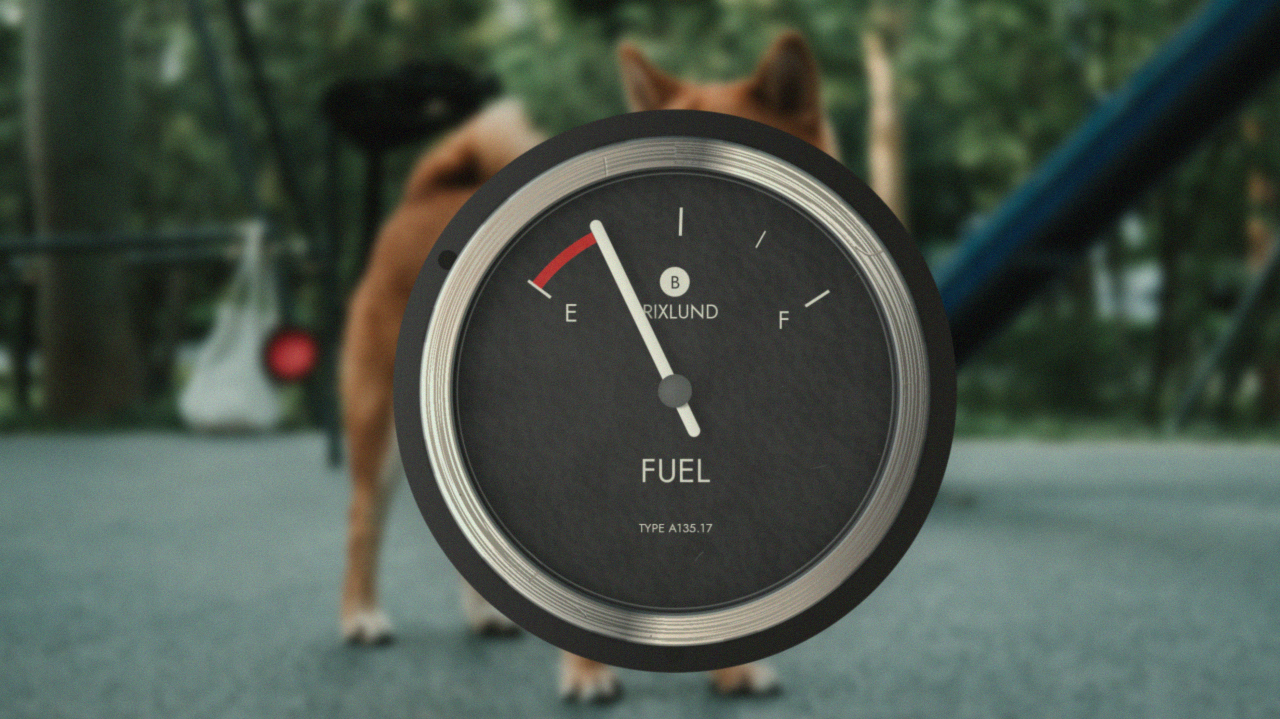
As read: **0.25**
